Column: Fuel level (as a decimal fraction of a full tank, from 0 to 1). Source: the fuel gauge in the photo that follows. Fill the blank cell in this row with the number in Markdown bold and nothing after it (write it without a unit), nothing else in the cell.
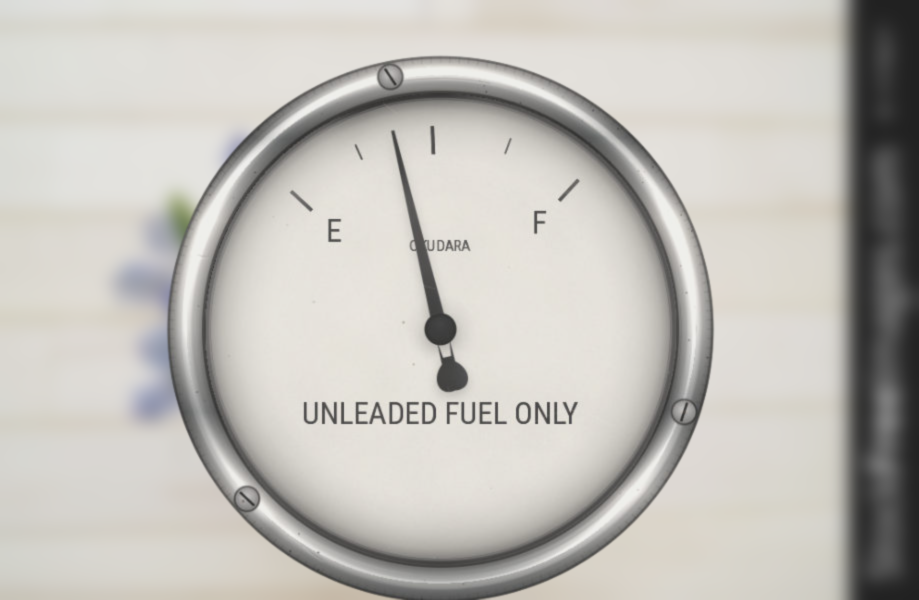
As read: **0.375**
